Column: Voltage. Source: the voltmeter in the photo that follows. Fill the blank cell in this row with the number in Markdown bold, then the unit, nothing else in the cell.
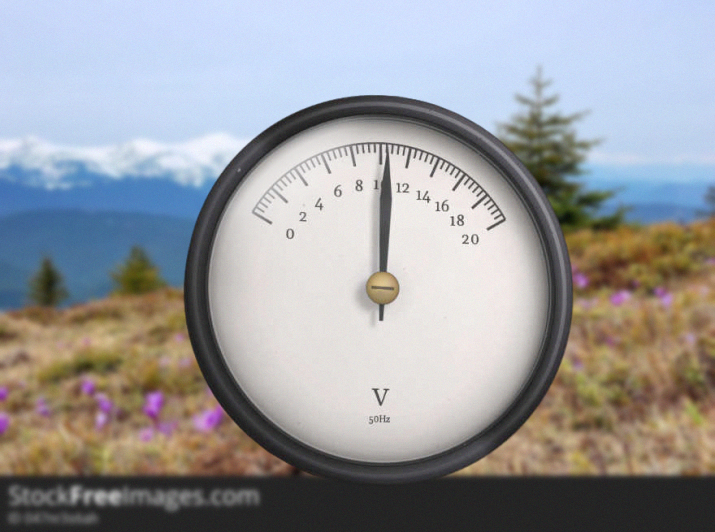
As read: **10.4** V
